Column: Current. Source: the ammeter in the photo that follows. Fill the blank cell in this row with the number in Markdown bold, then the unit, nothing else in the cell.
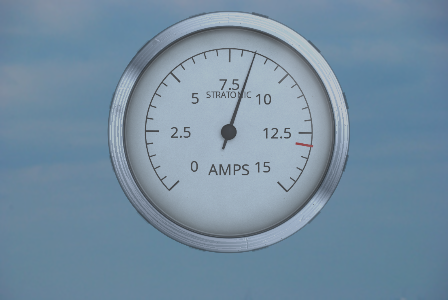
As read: **8.5** A
